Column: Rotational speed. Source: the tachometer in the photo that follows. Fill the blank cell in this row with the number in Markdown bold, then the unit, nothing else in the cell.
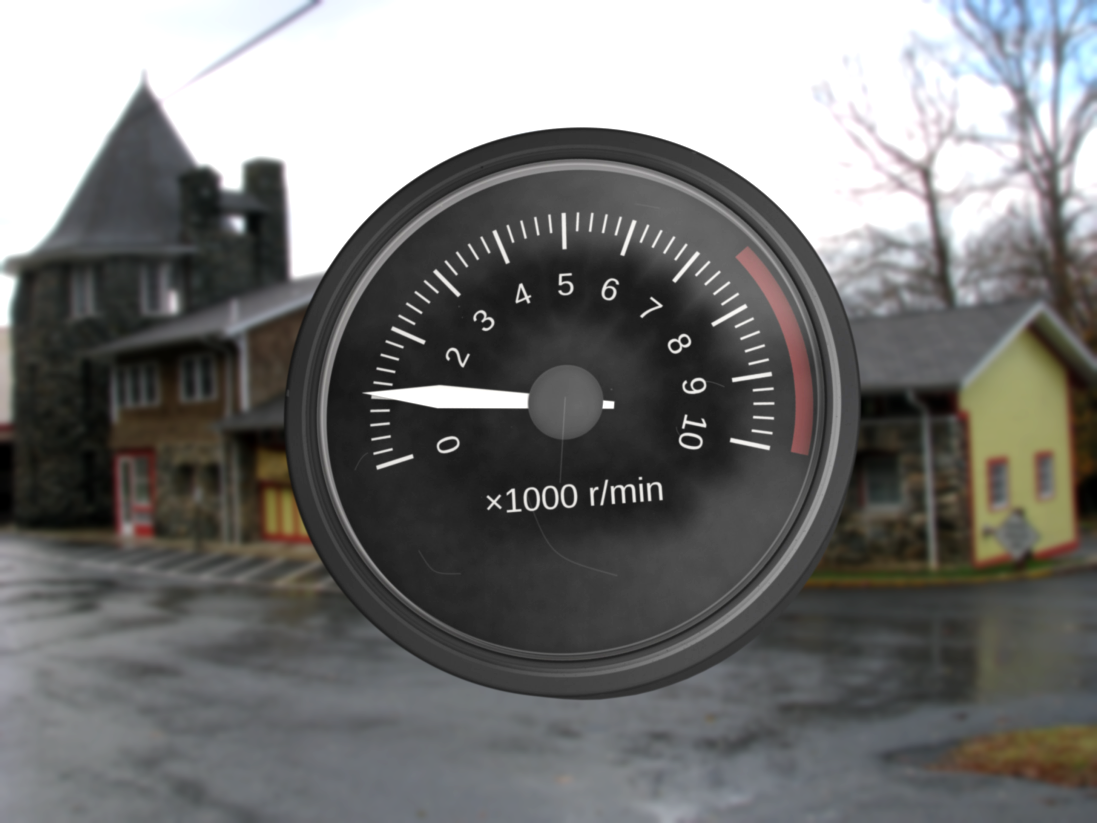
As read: **1000** rpm
